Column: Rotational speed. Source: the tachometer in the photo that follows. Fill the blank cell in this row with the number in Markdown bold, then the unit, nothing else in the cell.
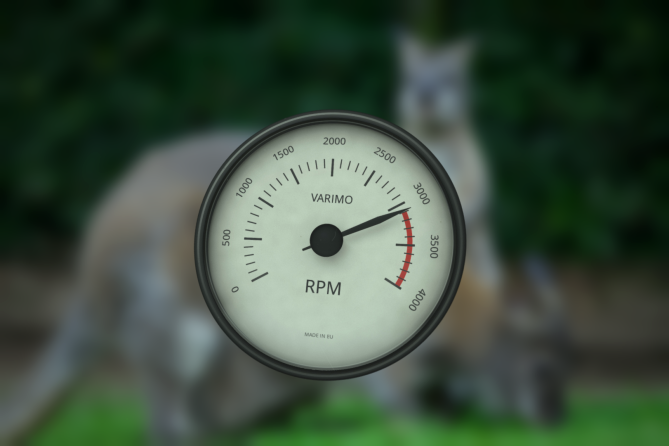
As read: **3100** rpm
